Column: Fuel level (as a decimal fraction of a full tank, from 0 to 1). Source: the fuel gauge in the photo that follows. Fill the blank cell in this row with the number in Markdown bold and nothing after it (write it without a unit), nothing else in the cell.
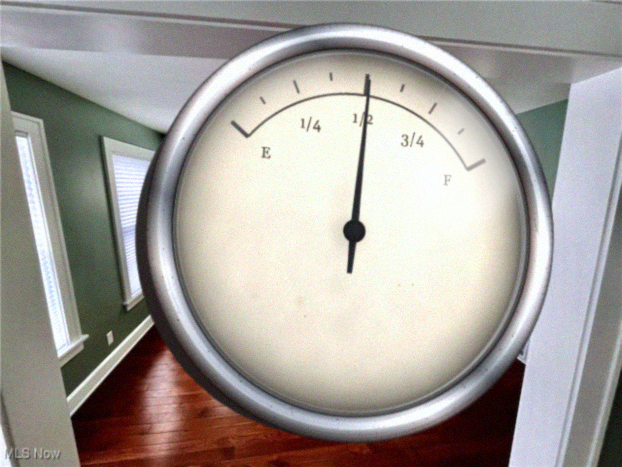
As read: **0.5**
